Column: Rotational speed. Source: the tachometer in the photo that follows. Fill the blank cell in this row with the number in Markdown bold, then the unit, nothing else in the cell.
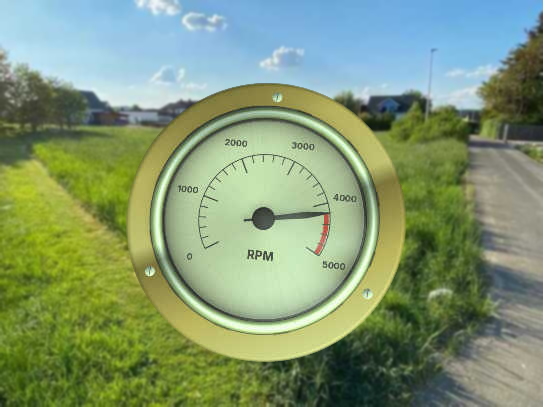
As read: **4200** rpm
